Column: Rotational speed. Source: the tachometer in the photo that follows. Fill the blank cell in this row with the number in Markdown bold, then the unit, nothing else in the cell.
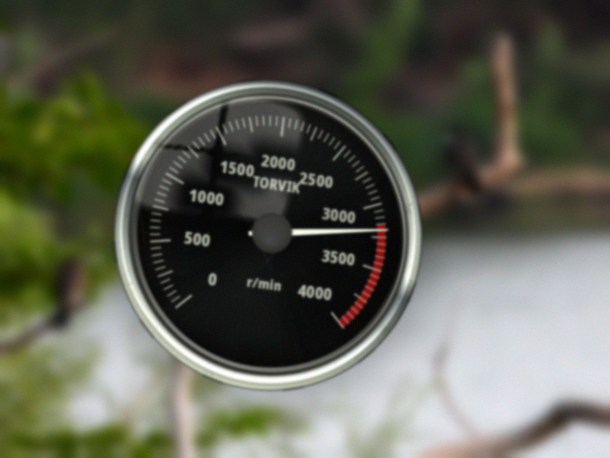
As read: **3200** rpm
